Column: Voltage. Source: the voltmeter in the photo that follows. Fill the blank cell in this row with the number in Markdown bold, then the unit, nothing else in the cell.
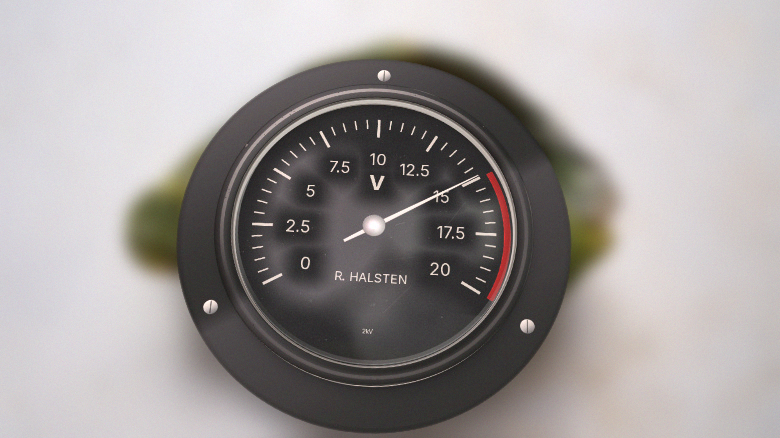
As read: **15** V
